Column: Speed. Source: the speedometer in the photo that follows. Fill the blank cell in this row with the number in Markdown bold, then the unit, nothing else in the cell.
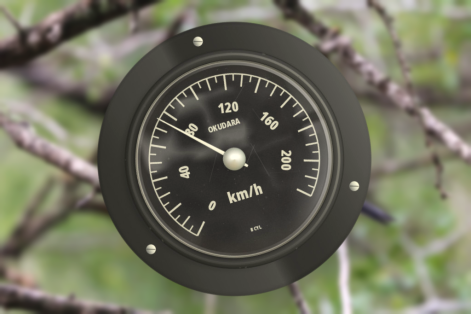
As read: **75** km/h
